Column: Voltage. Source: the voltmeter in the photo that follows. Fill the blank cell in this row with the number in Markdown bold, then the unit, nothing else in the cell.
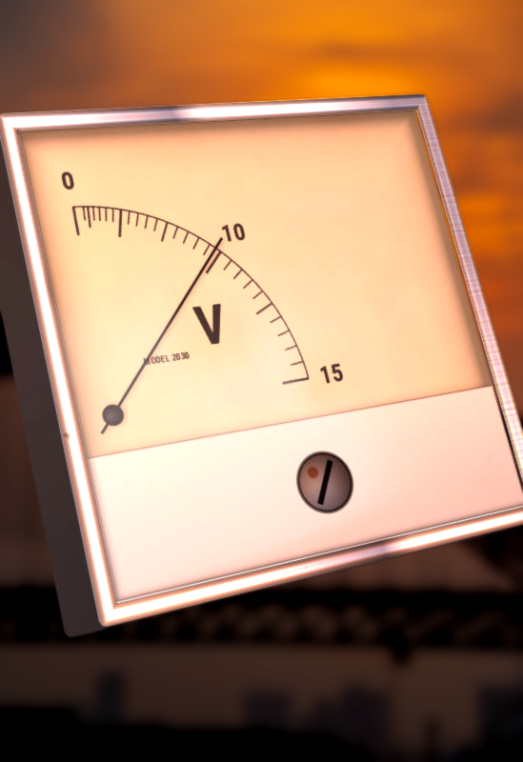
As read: **9.75** V
